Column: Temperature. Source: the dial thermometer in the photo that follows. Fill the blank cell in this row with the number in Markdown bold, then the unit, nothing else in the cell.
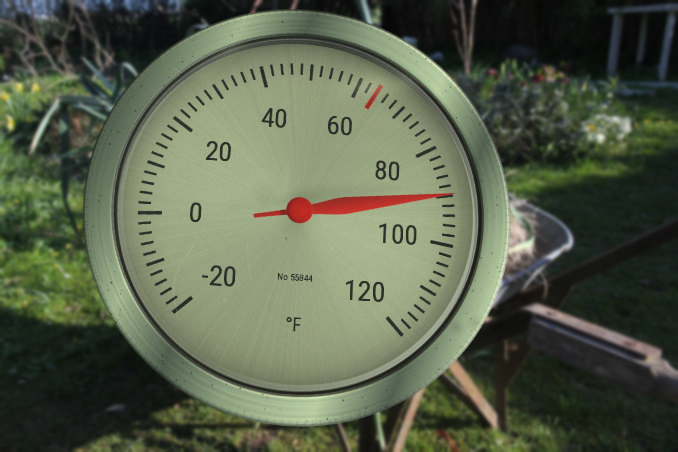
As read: **90** °F
